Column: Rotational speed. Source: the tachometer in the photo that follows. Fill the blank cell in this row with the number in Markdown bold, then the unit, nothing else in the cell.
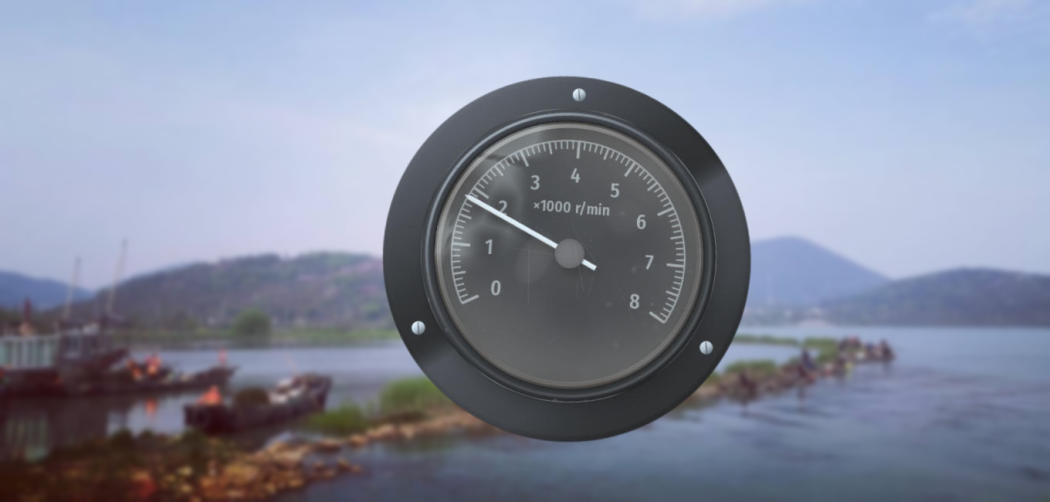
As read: **1800** rpm
